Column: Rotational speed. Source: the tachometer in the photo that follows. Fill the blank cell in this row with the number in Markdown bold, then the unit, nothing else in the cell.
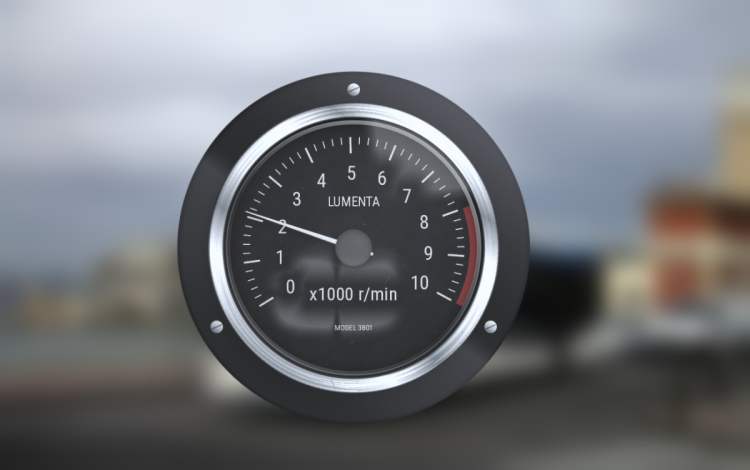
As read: **2100** rpm
